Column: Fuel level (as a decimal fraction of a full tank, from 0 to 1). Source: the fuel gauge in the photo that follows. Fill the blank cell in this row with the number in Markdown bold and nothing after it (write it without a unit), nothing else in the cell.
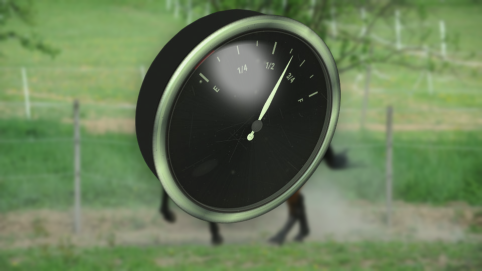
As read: **0.625**
